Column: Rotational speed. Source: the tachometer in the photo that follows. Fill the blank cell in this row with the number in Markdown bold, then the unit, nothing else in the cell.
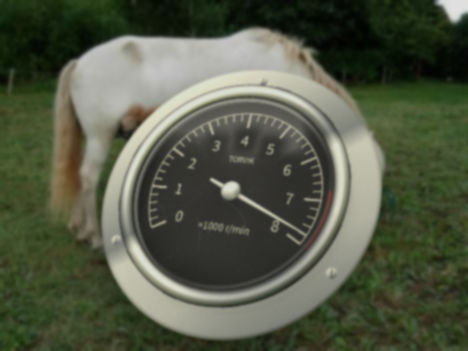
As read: **7800** rpm
